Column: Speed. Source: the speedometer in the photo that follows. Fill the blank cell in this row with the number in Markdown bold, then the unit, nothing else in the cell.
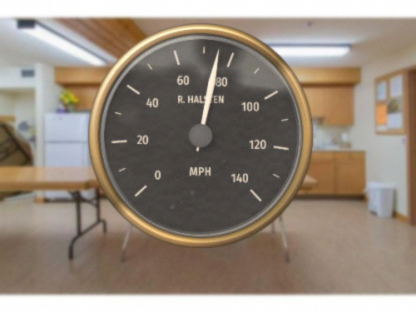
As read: **75** mph
